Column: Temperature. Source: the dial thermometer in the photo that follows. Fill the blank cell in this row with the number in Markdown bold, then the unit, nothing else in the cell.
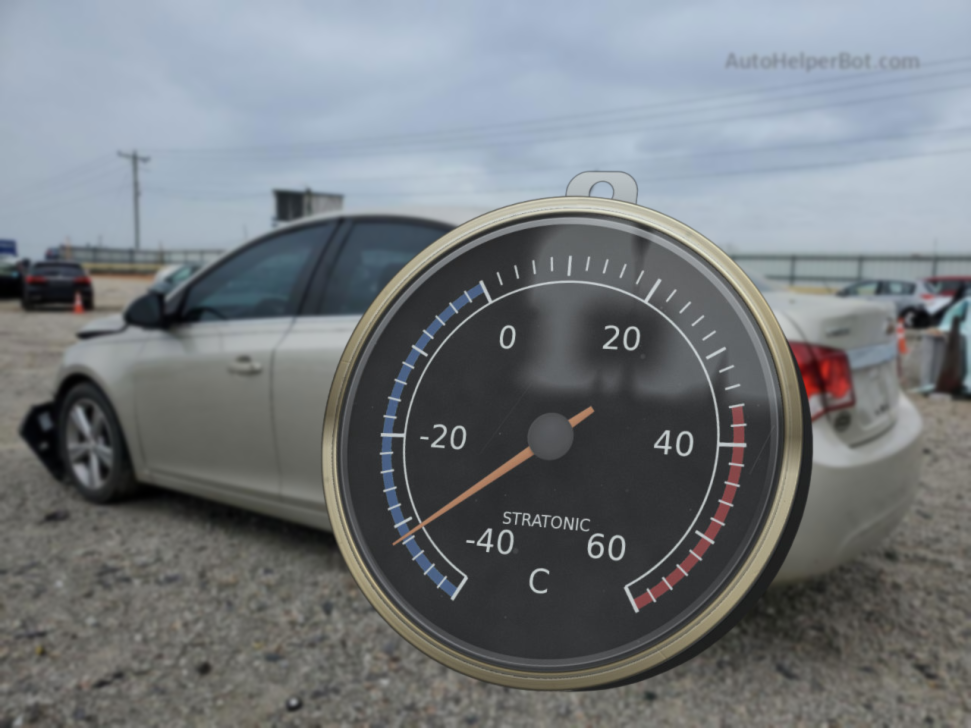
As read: **-32** °C
